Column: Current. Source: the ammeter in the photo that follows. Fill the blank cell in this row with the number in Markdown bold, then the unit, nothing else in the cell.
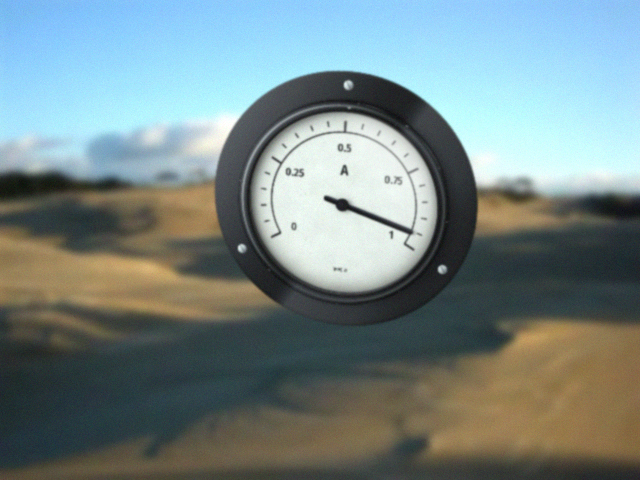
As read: **0.95** A
